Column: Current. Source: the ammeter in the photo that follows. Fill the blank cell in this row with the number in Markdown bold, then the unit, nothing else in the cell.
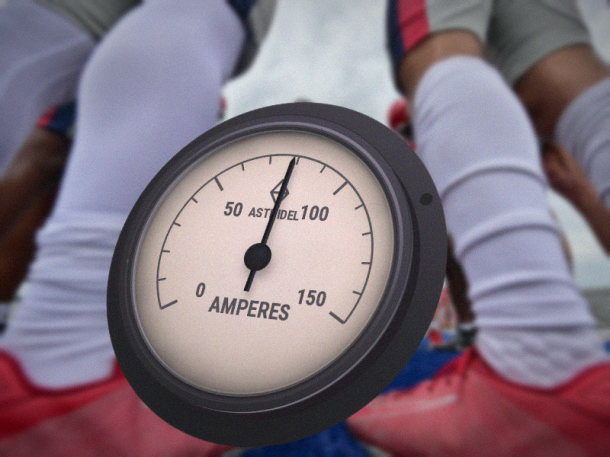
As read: **80** A
